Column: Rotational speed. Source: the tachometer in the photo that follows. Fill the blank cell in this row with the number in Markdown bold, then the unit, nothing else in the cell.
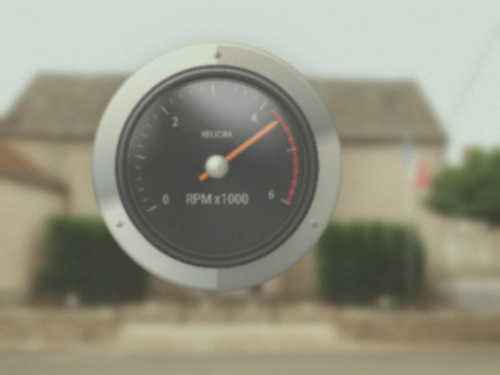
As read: **4400** rpm
